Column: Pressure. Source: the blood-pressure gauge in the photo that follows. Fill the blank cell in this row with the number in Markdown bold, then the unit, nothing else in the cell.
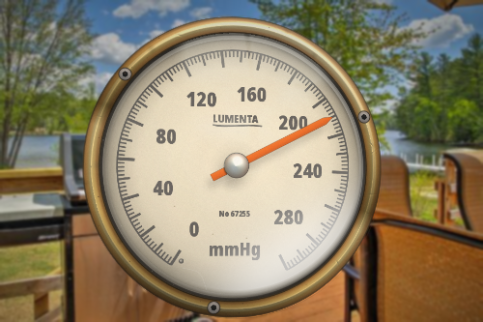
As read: **210** mmHg
